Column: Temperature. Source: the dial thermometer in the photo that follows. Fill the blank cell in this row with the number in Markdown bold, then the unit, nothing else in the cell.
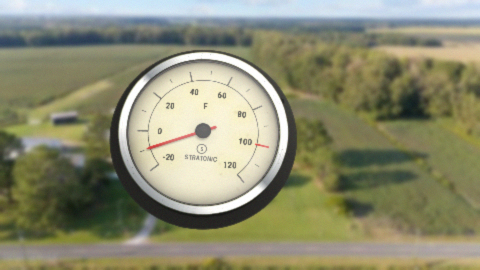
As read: **-10** °F
